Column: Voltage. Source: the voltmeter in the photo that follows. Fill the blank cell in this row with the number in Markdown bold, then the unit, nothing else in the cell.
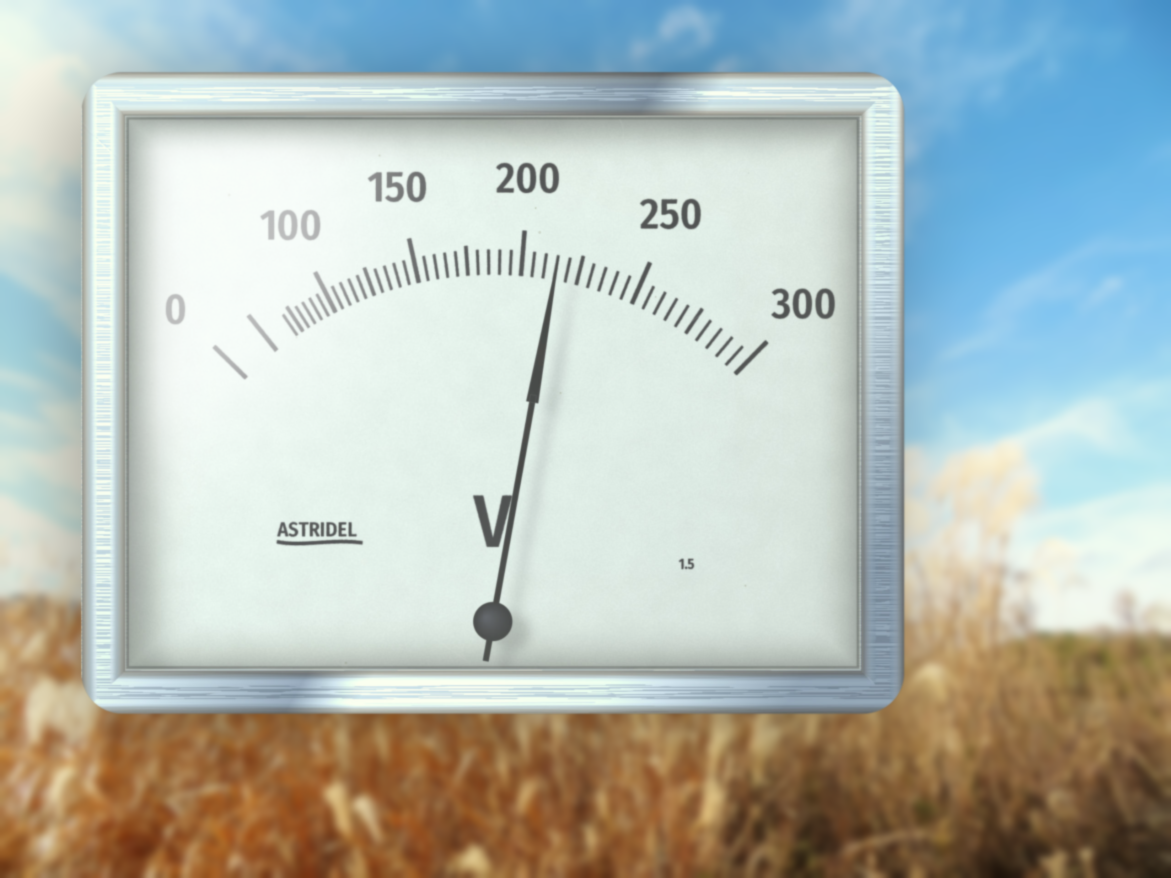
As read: **215** V
